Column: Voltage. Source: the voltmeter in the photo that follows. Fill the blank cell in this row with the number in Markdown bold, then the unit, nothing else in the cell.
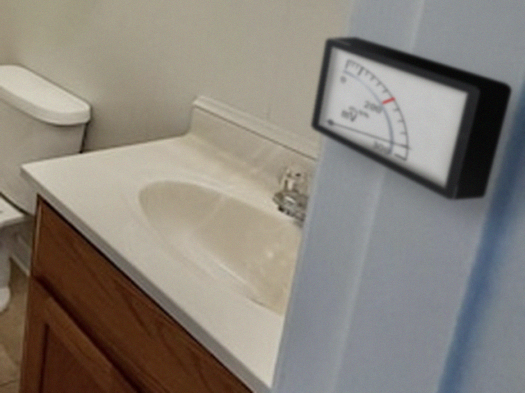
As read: **280** mV
